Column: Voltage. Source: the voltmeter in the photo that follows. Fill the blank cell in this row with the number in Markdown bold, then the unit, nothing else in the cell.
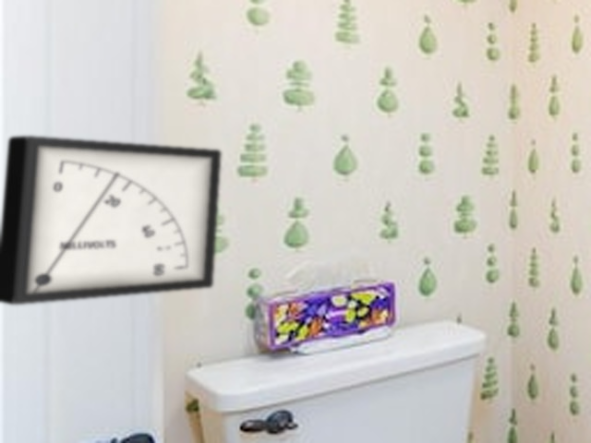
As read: **15** mV
